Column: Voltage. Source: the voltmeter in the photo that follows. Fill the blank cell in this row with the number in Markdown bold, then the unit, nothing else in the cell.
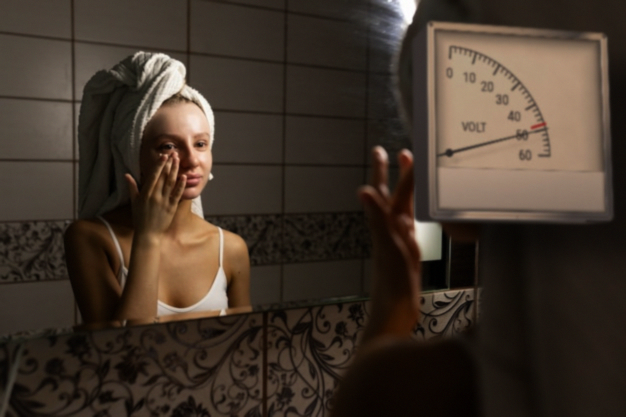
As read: **50** V
